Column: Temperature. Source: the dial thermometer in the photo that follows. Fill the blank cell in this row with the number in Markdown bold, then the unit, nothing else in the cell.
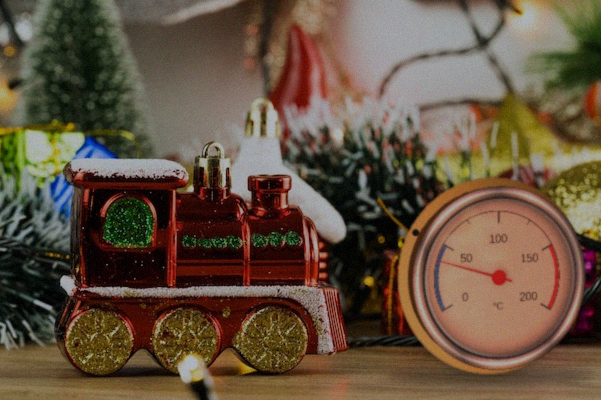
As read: **37.5** °C
